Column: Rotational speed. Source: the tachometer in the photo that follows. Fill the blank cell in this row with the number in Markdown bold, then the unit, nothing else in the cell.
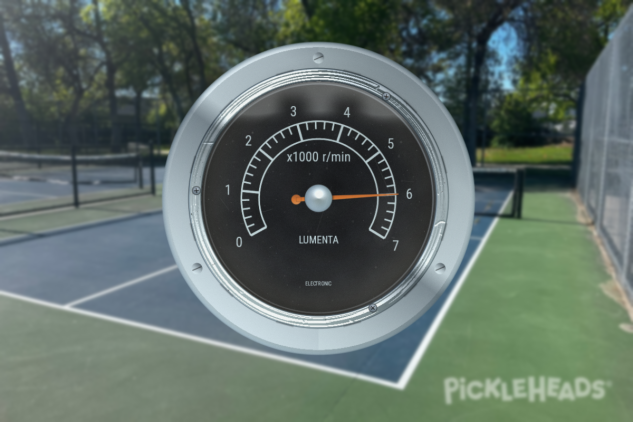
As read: **6000** rpm
